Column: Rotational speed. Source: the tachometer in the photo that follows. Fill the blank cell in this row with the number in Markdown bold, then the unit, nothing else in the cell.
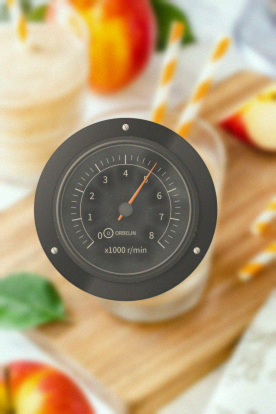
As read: **5000** rpm
